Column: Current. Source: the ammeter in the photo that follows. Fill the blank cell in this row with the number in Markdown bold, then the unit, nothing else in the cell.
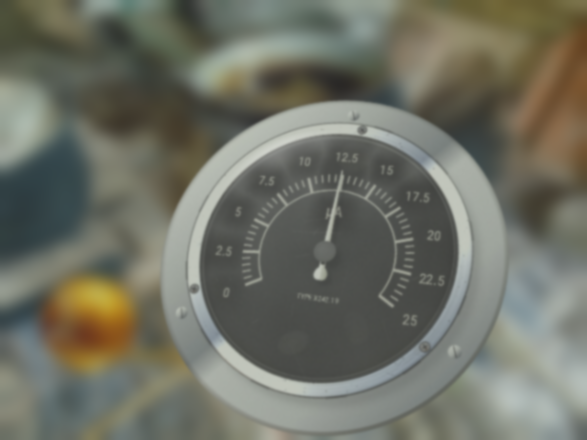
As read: **12.5** µA
